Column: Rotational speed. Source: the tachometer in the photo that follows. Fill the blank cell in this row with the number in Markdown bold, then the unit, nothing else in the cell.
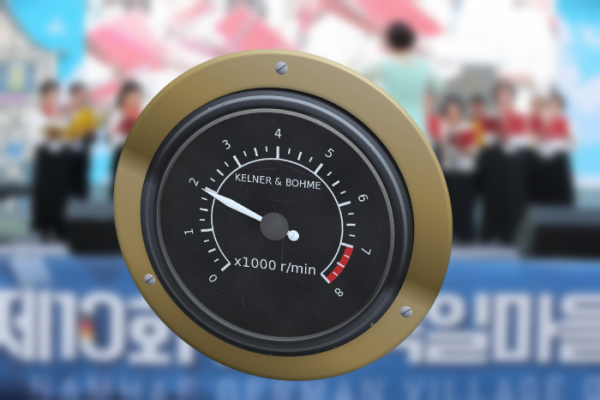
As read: **2000** rpm
